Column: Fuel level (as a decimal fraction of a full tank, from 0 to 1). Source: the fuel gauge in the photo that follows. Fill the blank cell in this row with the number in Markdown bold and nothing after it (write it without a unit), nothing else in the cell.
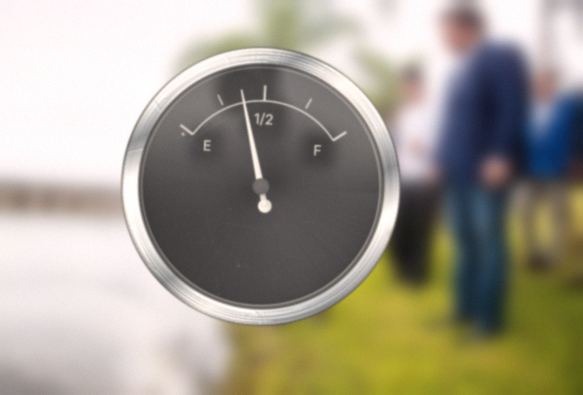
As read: **0.375**
